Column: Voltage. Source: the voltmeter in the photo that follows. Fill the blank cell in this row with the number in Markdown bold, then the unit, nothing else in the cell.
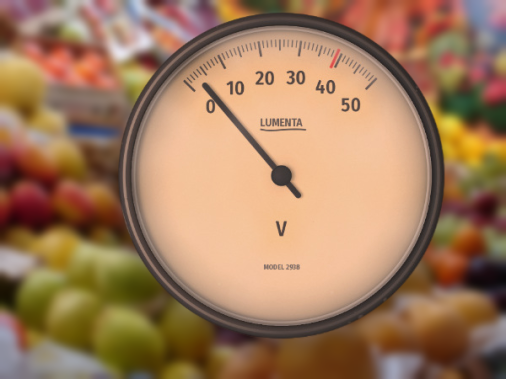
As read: **3** V
